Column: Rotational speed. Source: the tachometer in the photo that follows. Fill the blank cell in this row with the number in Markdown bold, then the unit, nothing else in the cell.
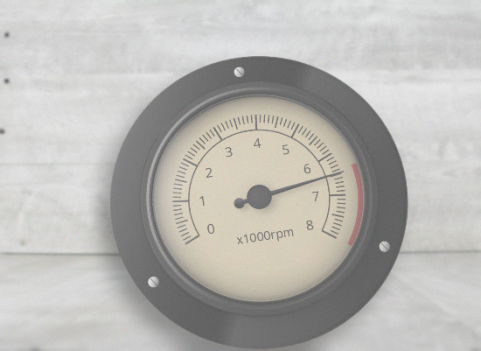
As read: **6500** rpm
